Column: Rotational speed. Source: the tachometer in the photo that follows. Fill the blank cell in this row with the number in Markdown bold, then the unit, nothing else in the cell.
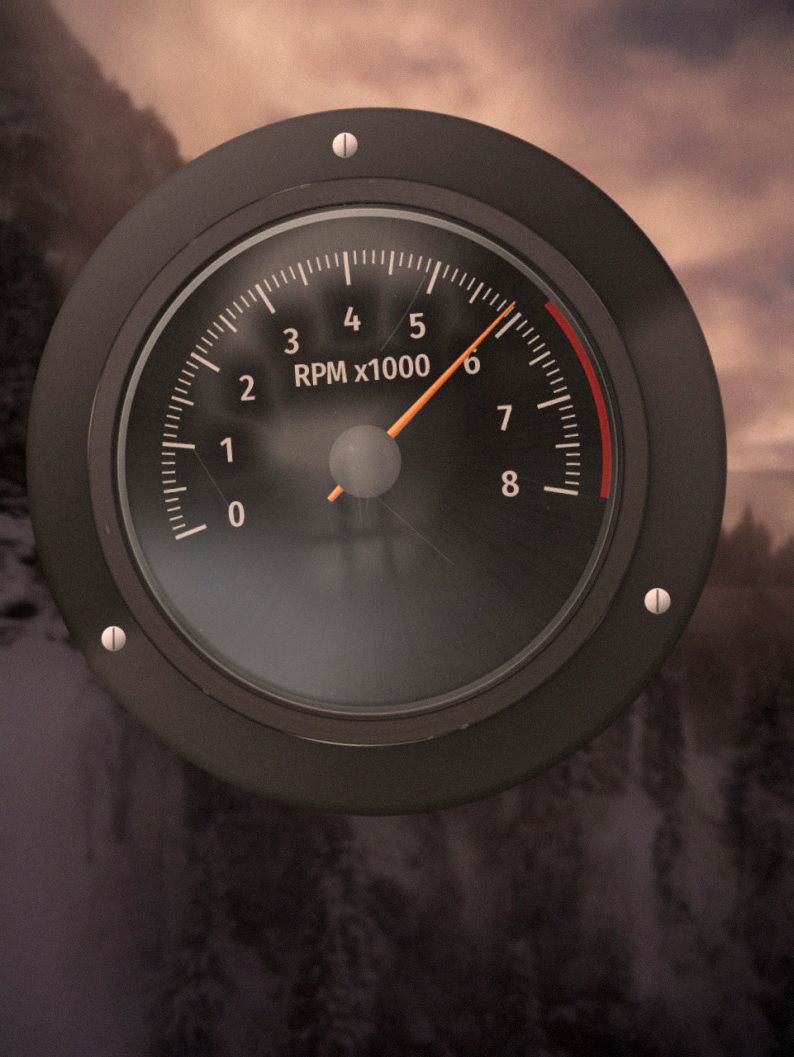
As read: **5900** rpm
